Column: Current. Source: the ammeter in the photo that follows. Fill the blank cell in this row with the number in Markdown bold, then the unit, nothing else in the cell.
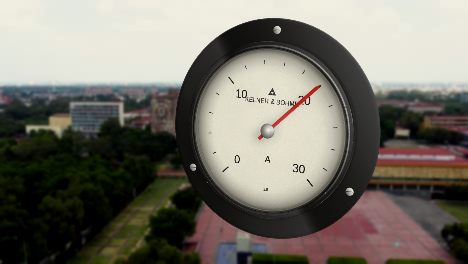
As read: **20** A
